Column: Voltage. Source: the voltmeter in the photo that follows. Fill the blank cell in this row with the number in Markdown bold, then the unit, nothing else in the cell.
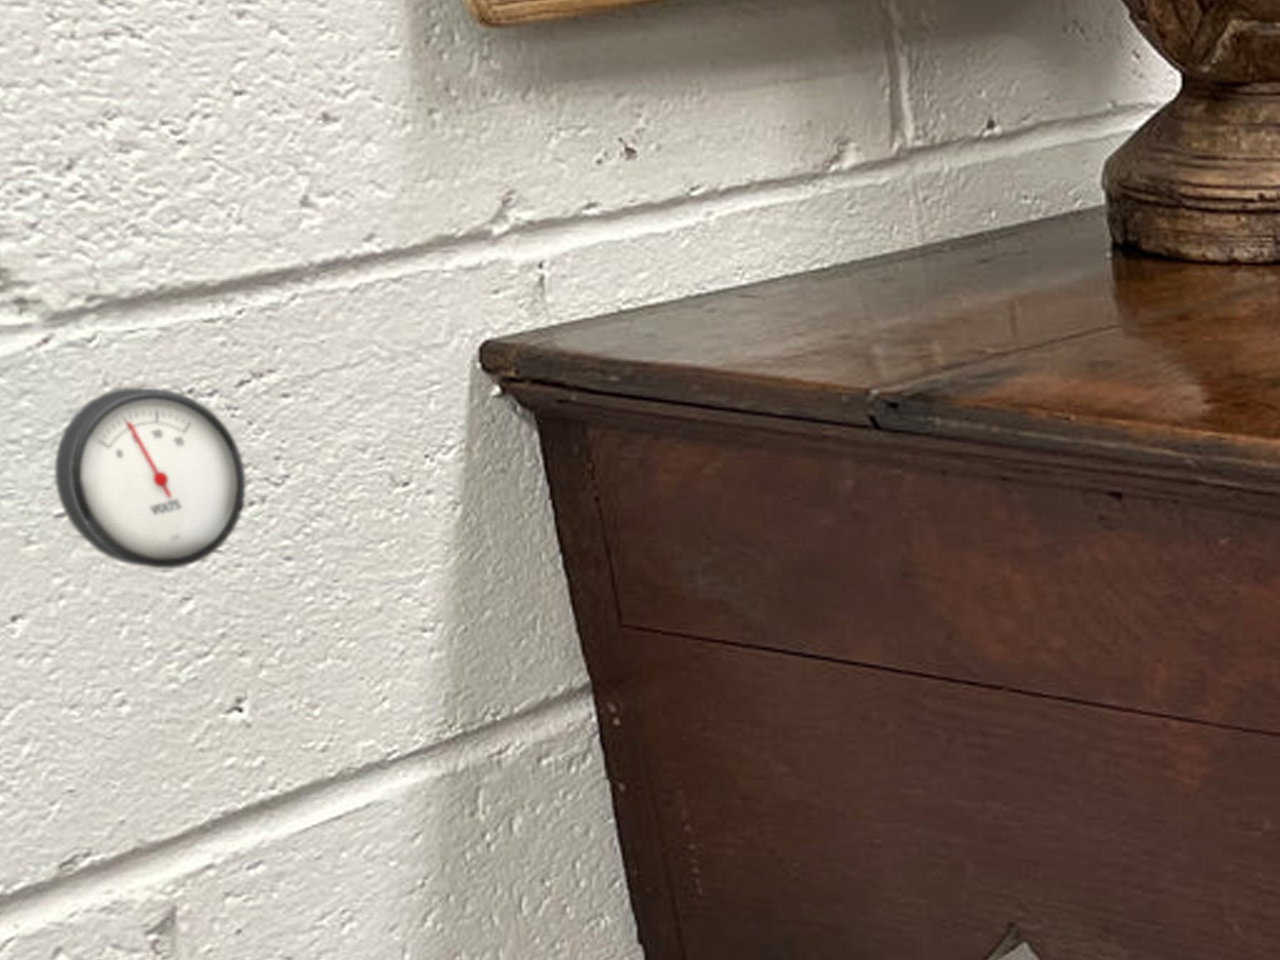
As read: **5** V
